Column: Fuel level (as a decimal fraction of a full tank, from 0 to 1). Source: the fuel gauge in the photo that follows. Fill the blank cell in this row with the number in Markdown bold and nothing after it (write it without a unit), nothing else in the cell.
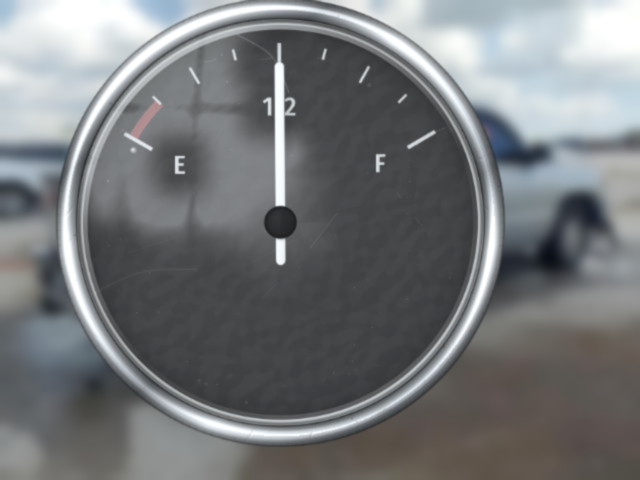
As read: **0.5**
